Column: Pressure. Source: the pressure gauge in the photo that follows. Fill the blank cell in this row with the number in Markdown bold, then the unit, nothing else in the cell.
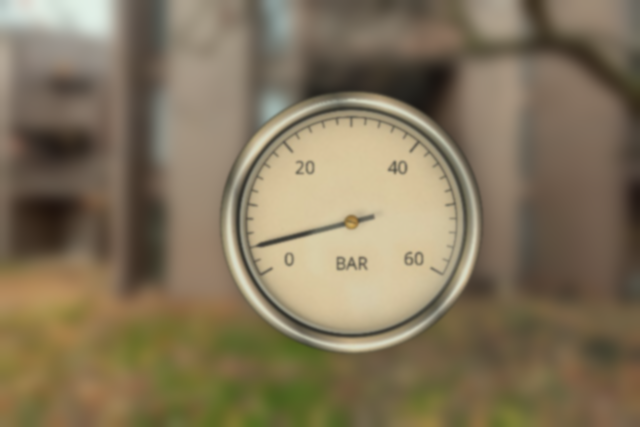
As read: **4** bar
